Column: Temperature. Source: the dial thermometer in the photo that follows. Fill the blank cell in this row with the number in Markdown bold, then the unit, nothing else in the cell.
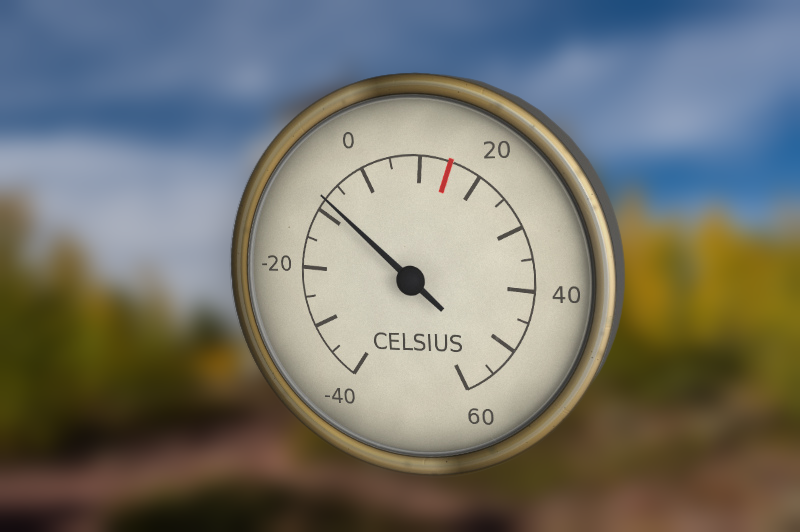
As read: **-7.5** °C
